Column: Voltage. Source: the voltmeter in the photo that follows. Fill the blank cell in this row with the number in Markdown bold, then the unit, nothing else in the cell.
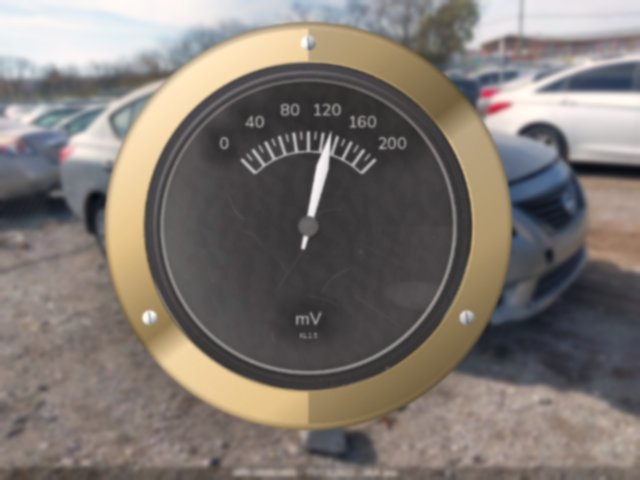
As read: **130** mV
